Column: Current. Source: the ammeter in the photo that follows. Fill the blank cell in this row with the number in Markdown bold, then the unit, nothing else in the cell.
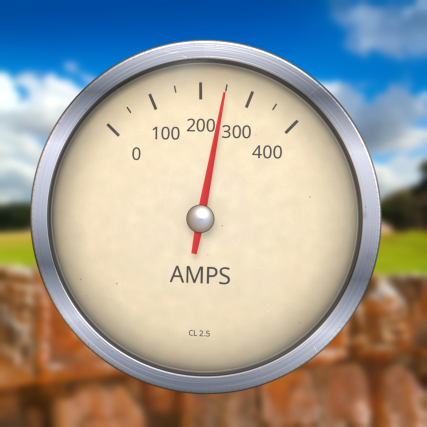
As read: **250** A
